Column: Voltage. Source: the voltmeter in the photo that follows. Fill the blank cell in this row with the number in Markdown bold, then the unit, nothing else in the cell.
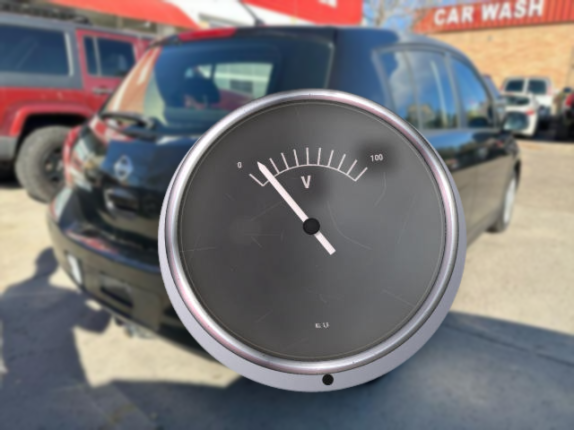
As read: **10** V
